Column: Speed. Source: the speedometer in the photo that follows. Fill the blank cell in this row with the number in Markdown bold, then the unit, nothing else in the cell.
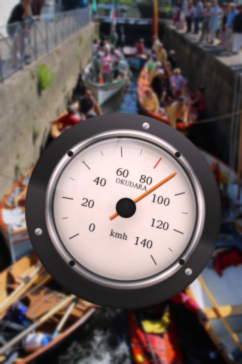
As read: **90** km/h
